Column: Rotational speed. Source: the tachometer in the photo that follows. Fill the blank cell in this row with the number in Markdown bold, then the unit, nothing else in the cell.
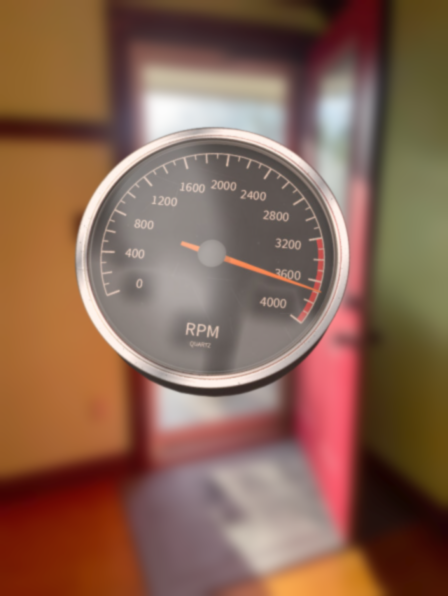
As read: **3700** rpm
